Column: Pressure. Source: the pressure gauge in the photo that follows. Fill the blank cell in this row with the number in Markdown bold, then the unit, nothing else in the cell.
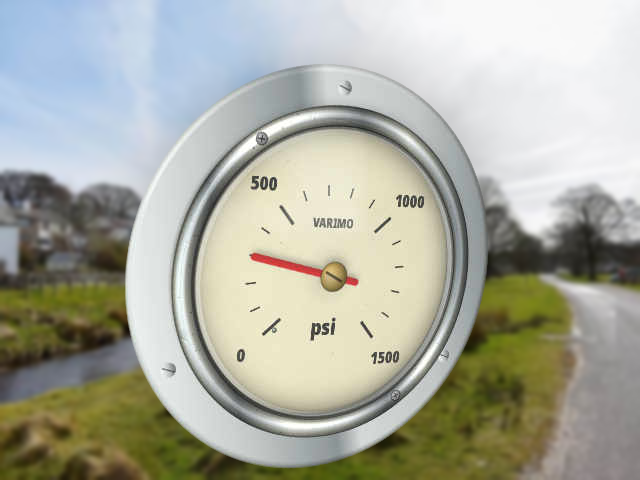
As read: **300** psi
